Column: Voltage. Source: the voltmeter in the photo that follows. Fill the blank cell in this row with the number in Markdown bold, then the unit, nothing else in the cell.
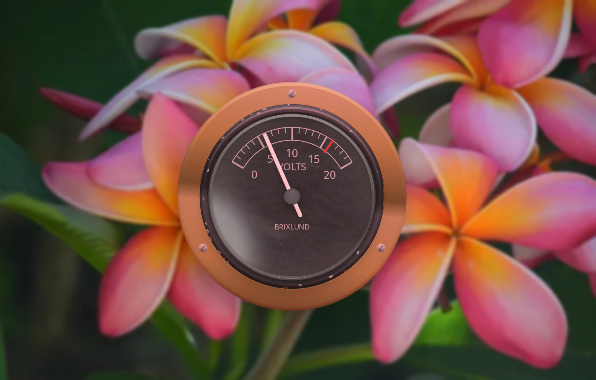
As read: **6** V
